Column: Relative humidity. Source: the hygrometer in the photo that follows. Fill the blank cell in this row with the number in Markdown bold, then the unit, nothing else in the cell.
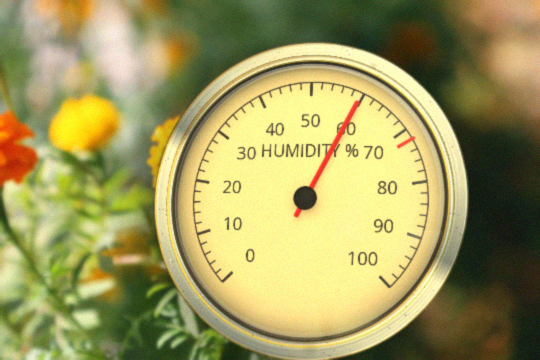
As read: **60** %
